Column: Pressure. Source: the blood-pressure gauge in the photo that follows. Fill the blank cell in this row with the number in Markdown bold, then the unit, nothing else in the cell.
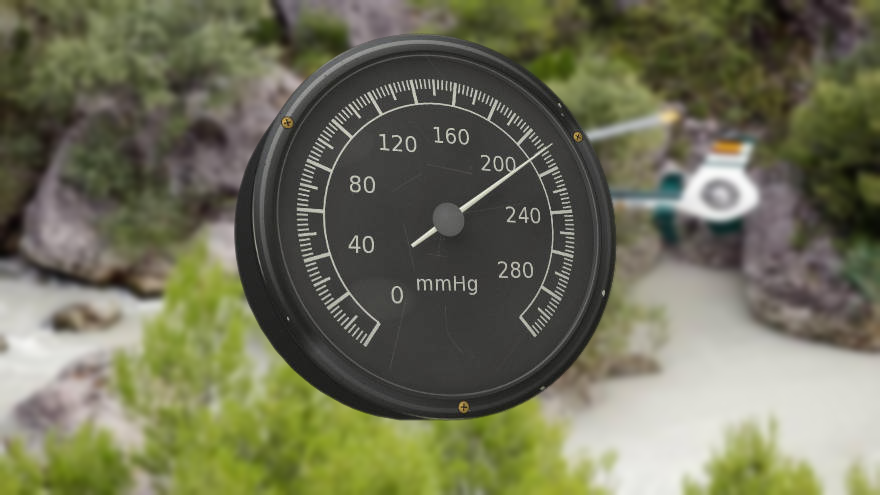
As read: **210** mmHg
